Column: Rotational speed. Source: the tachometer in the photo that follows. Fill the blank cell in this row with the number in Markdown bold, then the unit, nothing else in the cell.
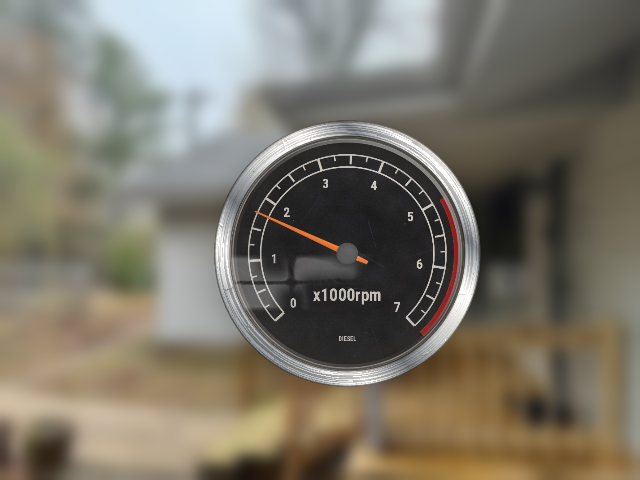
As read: **1750** rpm
